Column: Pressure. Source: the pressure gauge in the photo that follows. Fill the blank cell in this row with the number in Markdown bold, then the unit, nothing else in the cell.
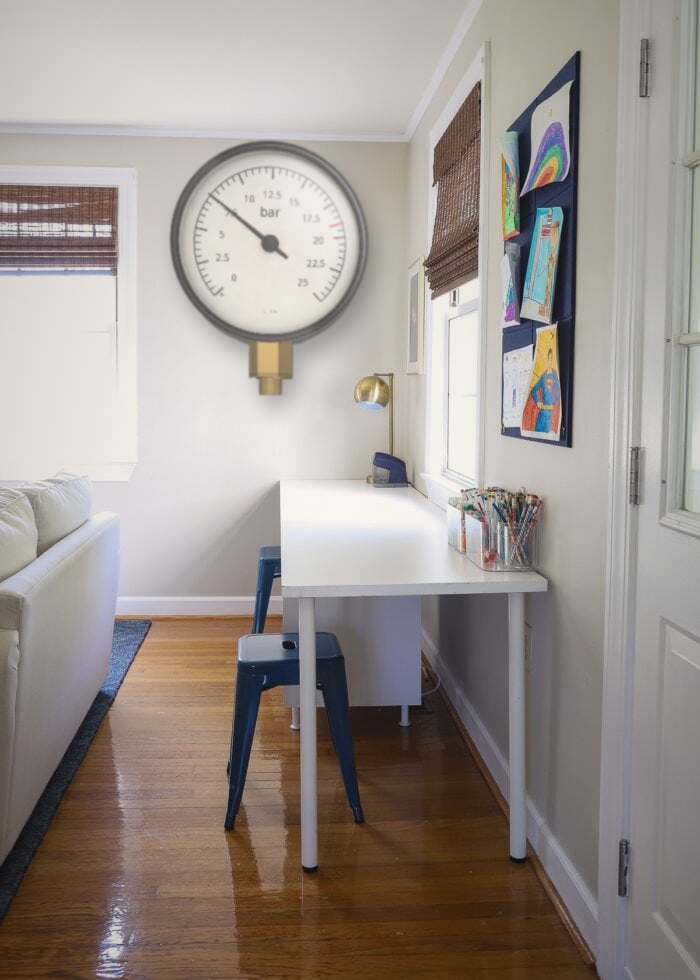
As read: **7.5** bar
